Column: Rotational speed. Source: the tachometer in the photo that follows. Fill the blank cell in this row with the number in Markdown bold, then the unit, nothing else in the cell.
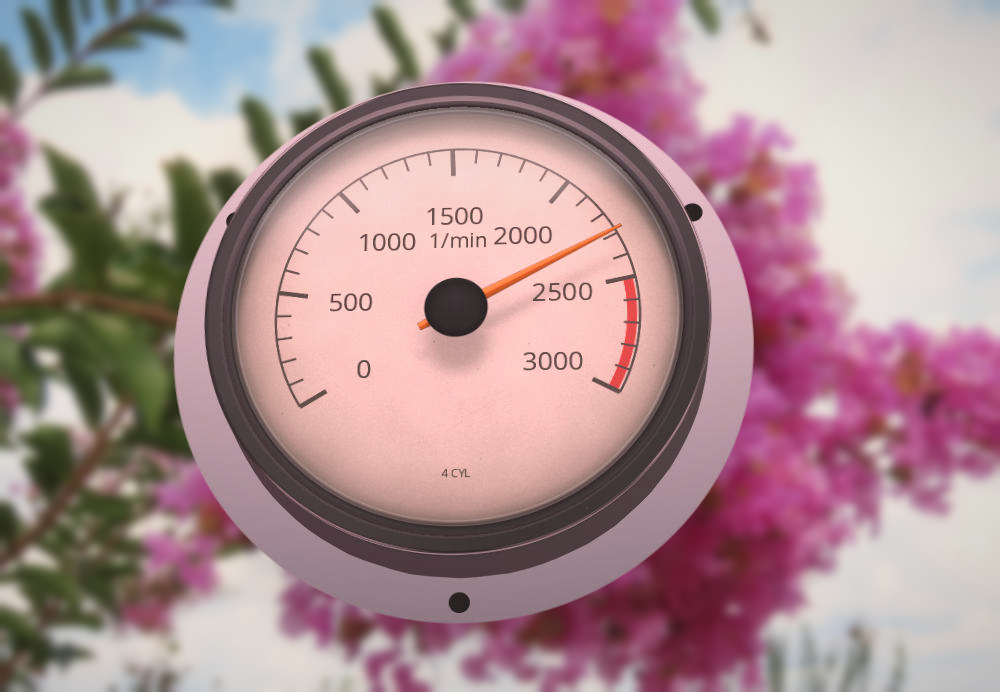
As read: **2300** rpm
